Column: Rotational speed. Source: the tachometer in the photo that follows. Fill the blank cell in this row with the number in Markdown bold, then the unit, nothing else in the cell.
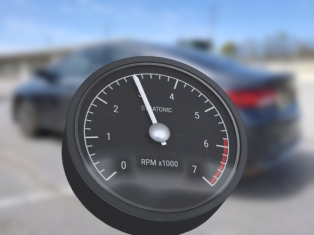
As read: **3000** rpm
